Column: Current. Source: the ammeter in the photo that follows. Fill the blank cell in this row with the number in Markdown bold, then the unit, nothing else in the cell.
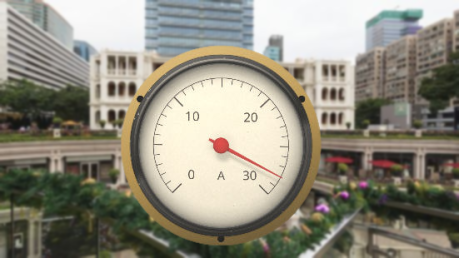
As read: **28** A
